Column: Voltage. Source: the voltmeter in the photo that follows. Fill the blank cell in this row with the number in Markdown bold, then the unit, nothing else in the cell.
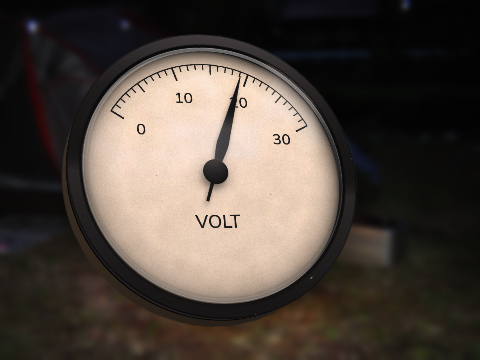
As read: **19** V
